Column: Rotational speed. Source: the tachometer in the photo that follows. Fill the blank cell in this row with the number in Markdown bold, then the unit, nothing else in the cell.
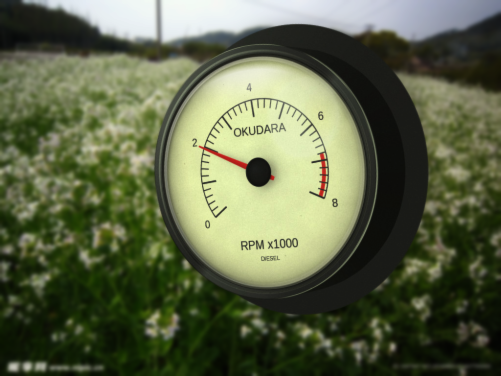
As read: **2000** rpm
